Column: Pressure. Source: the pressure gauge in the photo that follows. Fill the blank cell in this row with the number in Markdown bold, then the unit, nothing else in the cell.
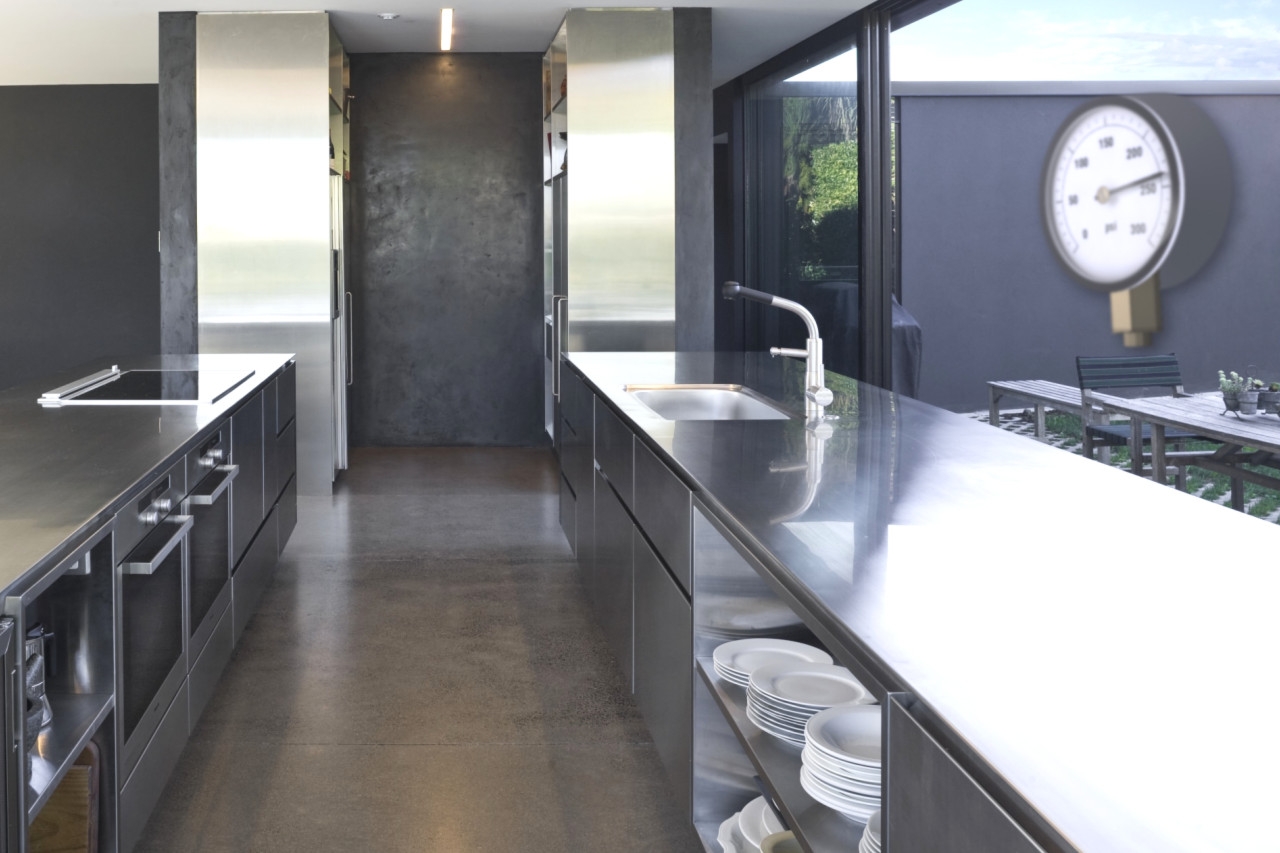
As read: **240** psi
